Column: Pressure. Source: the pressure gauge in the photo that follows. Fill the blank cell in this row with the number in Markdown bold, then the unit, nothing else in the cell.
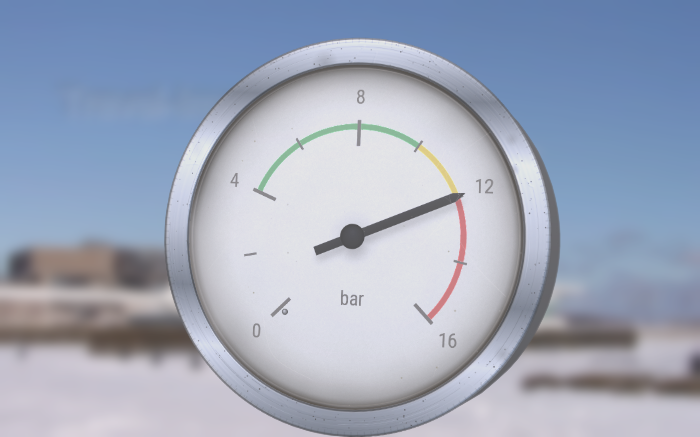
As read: **12** bar
